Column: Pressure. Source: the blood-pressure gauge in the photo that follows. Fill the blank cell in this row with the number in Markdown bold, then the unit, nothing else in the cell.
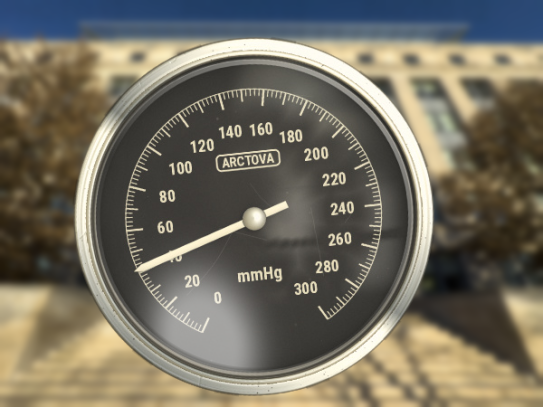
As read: **42** mmHg
